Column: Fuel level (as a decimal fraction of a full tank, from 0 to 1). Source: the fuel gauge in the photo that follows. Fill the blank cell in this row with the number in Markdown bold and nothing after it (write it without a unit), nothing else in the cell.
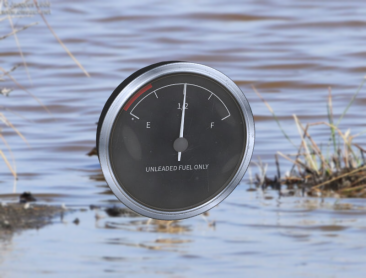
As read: **0.5**
